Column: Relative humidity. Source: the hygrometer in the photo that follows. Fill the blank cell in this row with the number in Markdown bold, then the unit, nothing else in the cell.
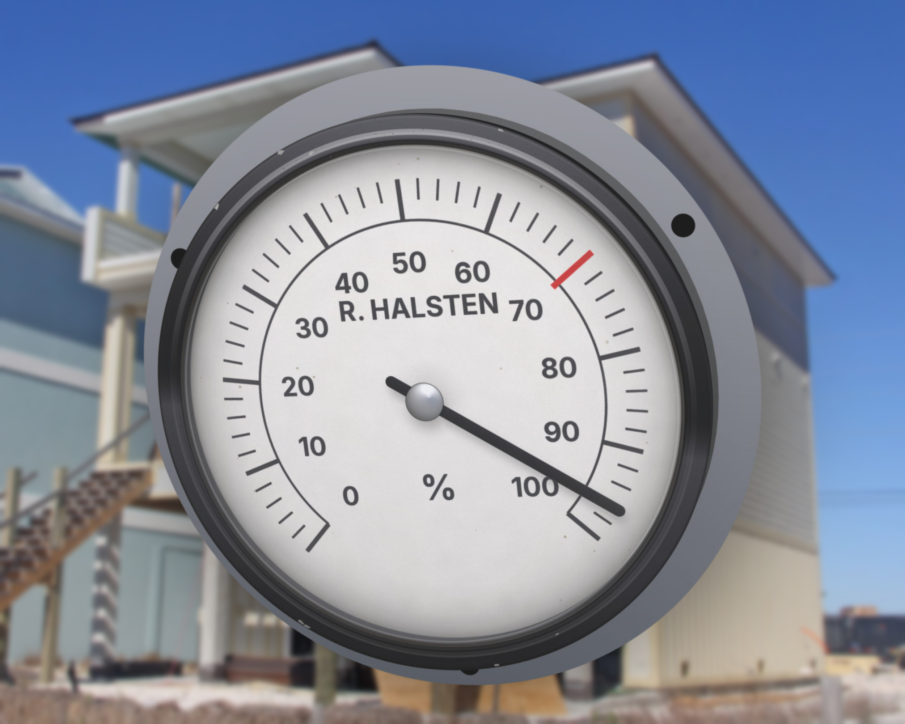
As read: **96** %
